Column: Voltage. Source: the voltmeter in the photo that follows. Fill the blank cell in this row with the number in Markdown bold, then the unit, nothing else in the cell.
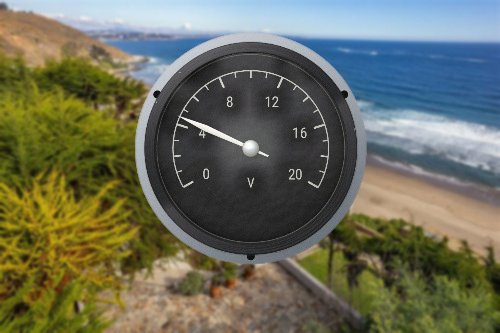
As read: **4.5** V
